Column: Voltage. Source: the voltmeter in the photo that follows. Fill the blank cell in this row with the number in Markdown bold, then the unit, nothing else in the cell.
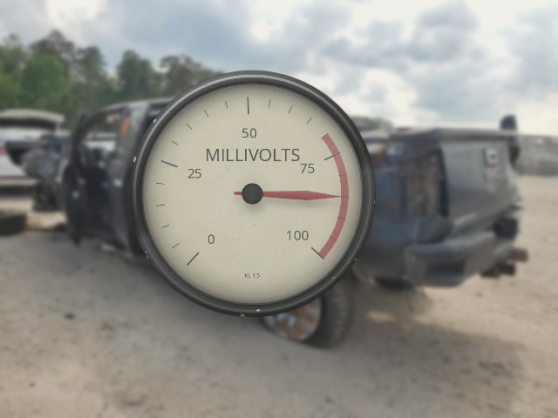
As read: **85** mV
